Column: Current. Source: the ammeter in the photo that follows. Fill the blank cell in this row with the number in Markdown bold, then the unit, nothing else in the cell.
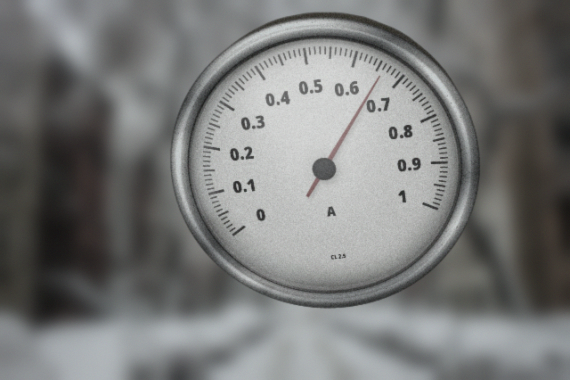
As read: **0.66** A
